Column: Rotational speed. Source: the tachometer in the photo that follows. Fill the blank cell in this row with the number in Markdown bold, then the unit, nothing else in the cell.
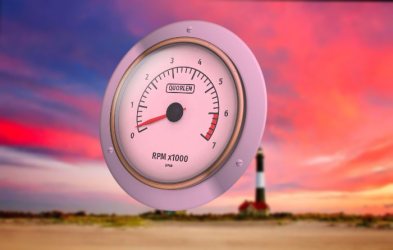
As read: **200** rpm
